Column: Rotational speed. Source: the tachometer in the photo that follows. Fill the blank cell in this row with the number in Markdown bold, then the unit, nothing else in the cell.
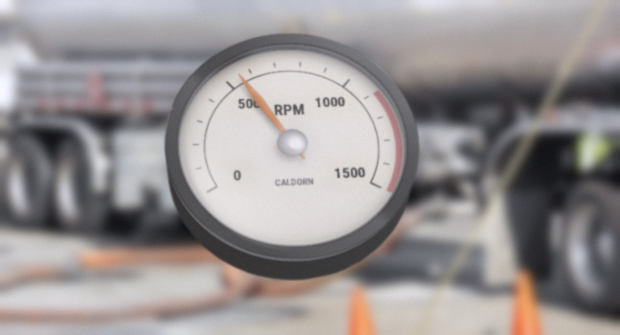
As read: **550** rpm
